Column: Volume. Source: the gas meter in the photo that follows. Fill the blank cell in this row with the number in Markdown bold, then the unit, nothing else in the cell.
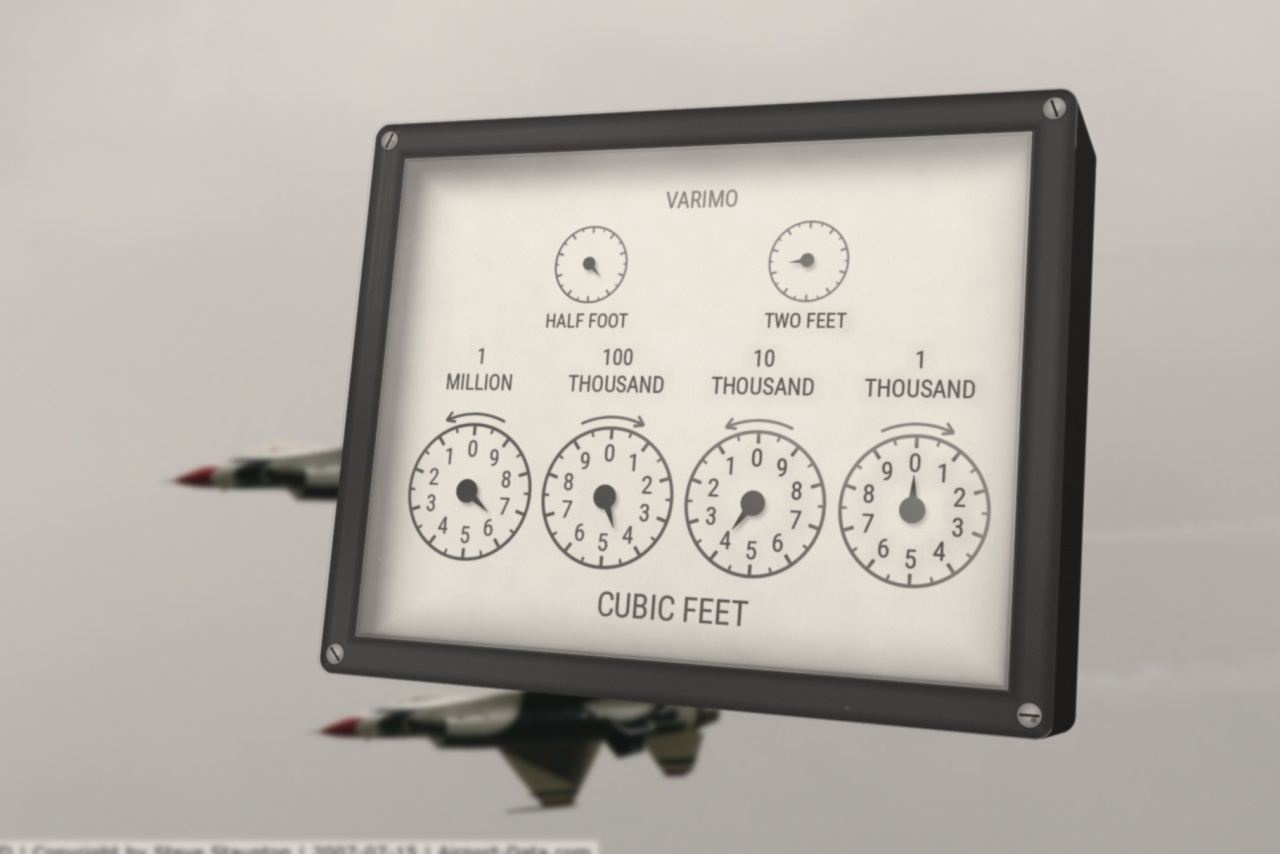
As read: **644000** ft³
